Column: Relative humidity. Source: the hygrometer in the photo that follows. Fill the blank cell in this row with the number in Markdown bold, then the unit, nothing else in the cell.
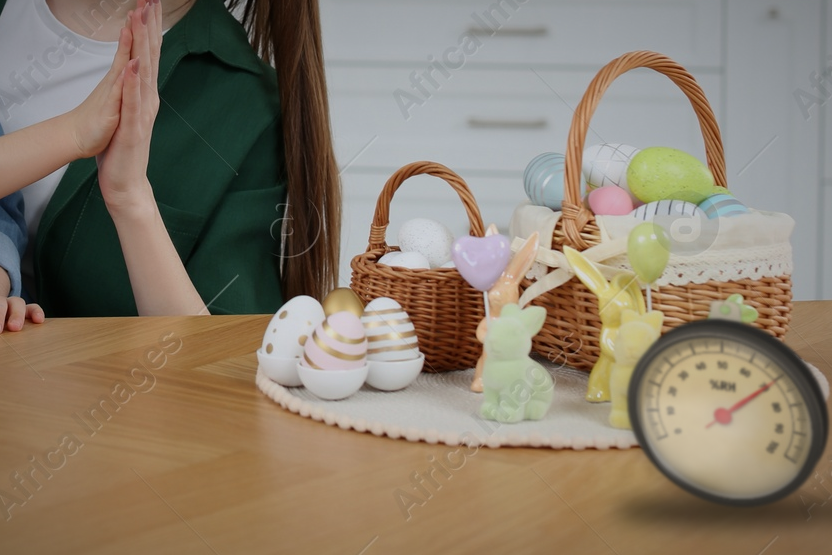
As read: **70** %
